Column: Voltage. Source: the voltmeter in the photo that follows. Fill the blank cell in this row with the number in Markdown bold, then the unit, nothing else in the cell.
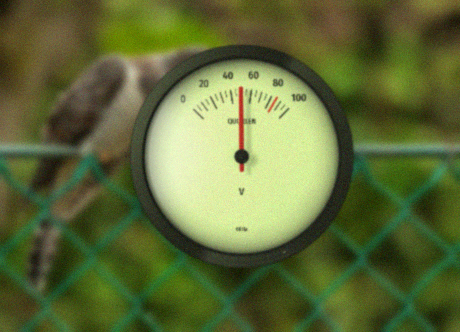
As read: **50** V
